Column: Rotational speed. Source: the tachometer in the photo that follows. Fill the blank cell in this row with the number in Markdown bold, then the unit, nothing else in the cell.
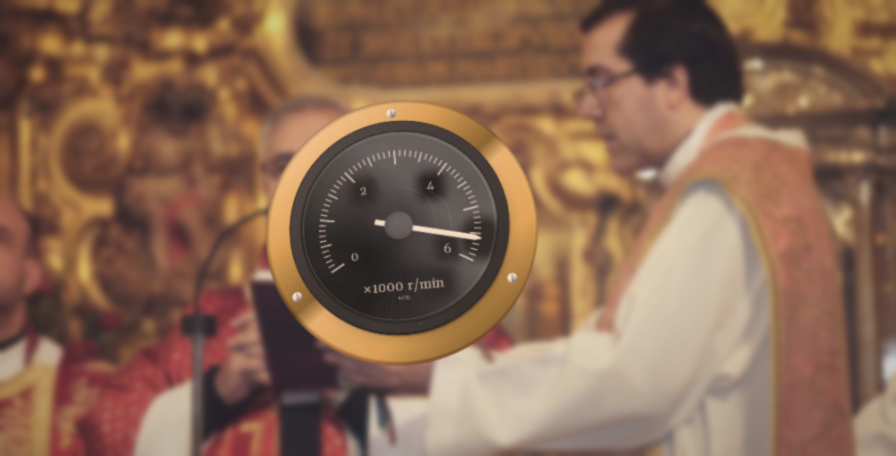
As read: **5600** rpm
